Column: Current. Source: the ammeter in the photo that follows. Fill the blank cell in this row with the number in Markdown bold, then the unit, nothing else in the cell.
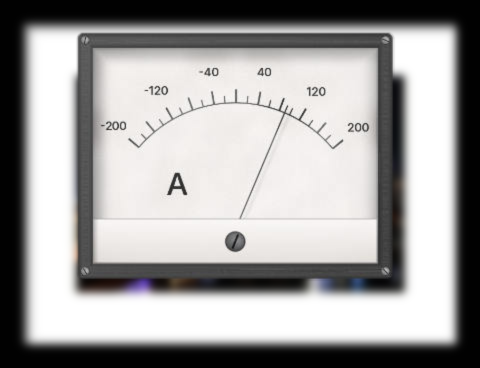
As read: **90** A
